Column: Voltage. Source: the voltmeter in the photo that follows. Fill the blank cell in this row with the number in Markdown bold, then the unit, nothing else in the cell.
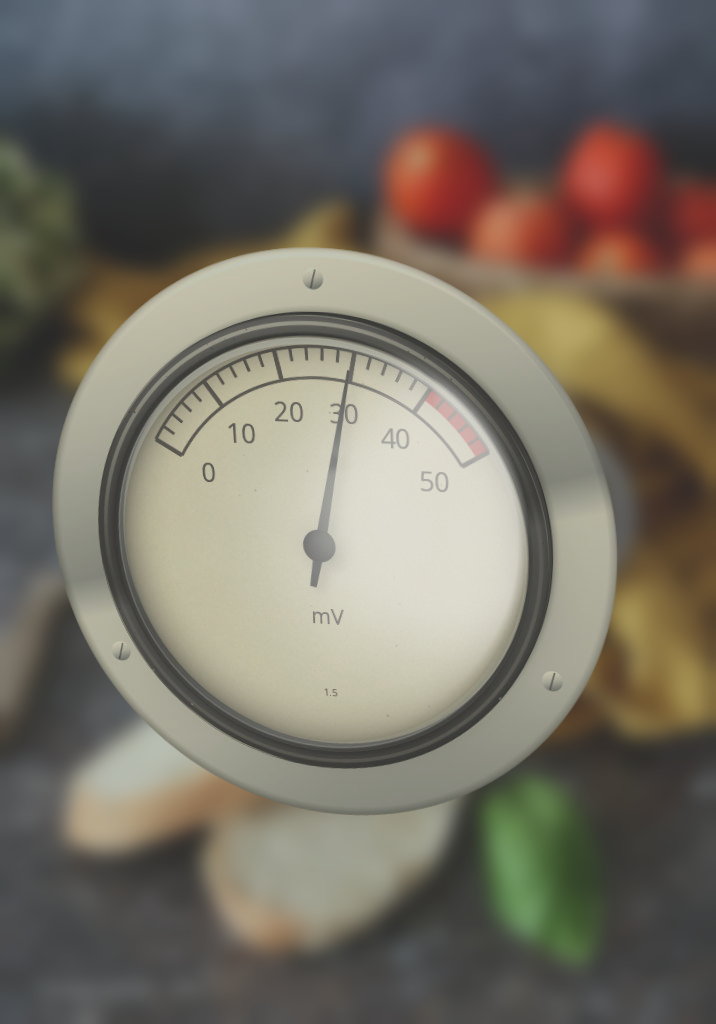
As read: **30** mV
